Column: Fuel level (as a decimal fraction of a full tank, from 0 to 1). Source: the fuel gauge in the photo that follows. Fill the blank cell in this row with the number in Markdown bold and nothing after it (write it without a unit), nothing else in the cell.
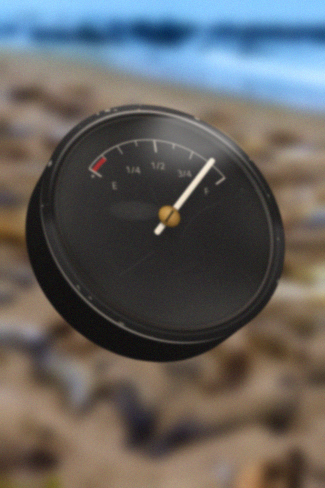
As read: **0.875**
